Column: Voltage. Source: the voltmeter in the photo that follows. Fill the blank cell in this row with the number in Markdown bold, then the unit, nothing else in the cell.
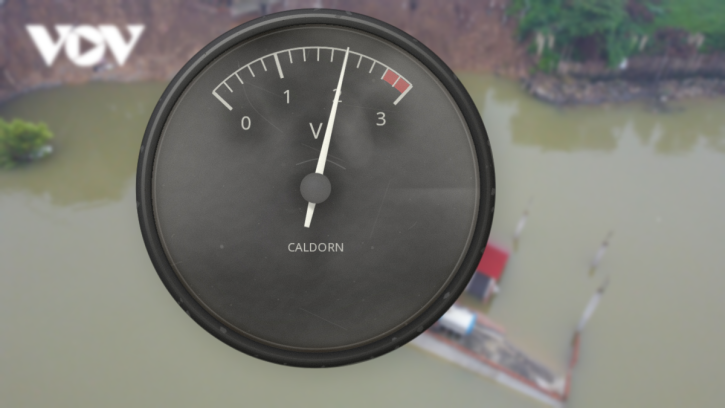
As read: **2** V
